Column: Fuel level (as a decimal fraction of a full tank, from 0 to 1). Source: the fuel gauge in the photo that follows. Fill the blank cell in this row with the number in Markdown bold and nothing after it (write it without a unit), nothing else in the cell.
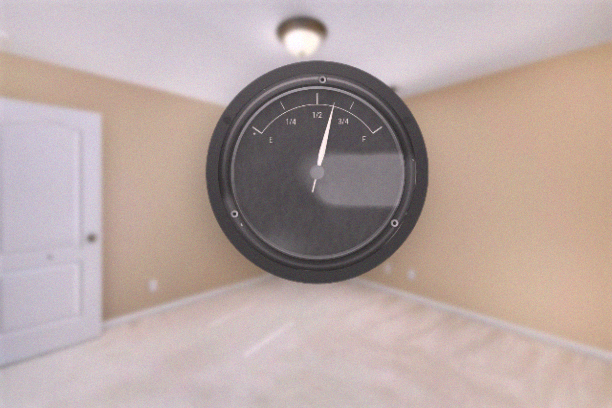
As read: **0.625**
